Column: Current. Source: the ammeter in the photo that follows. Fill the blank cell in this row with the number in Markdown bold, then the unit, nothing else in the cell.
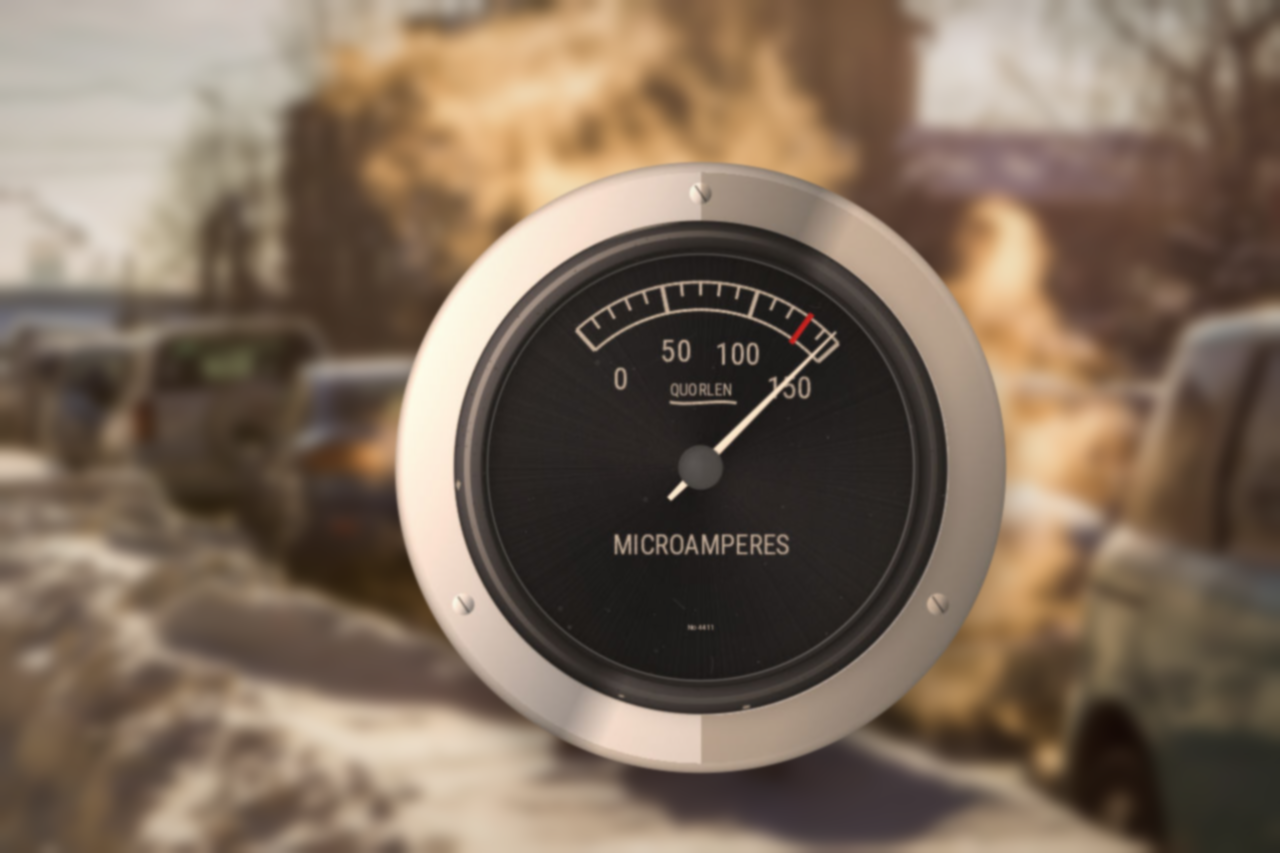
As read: **145** µA
